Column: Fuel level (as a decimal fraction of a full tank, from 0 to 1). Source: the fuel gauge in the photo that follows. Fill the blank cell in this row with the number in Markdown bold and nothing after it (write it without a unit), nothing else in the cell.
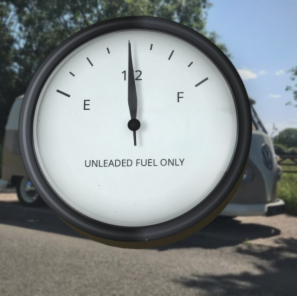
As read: **0.5**
